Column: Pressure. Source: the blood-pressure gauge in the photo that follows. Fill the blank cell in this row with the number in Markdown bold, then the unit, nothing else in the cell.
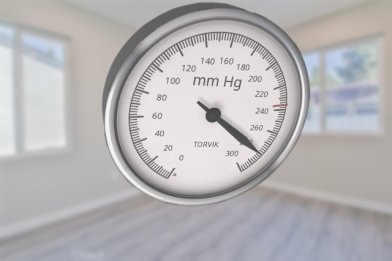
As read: **280** mmHg
